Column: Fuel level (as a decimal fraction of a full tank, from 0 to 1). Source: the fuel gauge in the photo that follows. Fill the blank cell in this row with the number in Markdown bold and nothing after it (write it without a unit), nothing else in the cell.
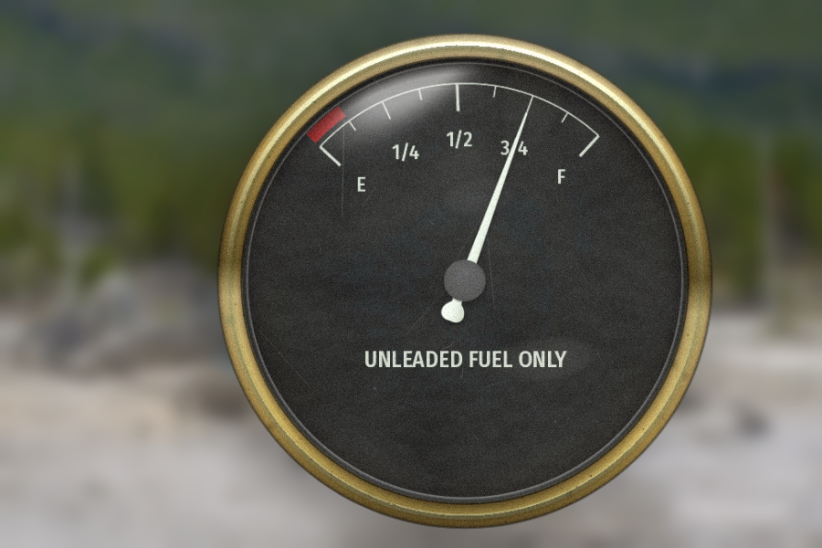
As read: **0.75**
